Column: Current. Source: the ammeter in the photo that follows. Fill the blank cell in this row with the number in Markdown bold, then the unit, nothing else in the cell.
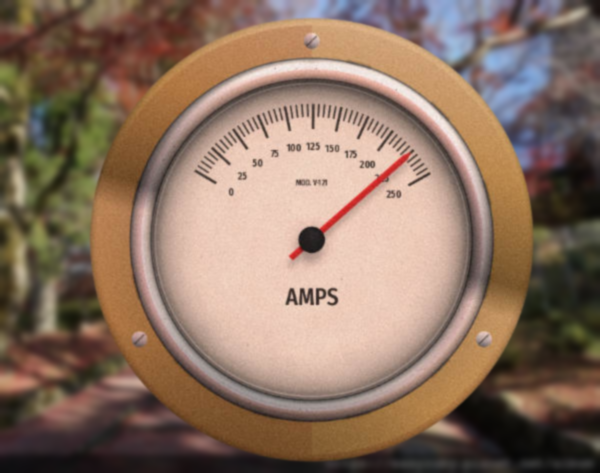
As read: **225** A
